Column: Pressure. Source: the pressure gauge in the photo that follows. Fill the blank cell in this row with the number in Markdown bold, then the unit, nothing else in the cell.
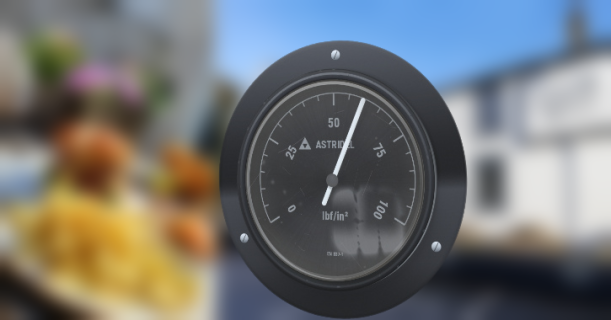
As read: **60** psi
